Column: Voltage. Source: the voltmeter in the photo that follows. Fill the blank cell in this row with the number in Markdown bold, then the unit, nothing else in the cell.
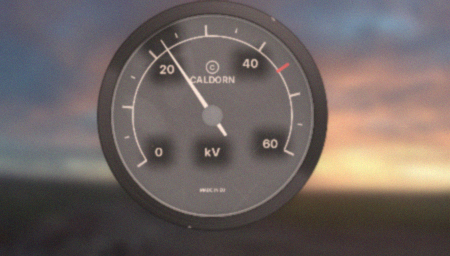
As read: **22.5** kV
